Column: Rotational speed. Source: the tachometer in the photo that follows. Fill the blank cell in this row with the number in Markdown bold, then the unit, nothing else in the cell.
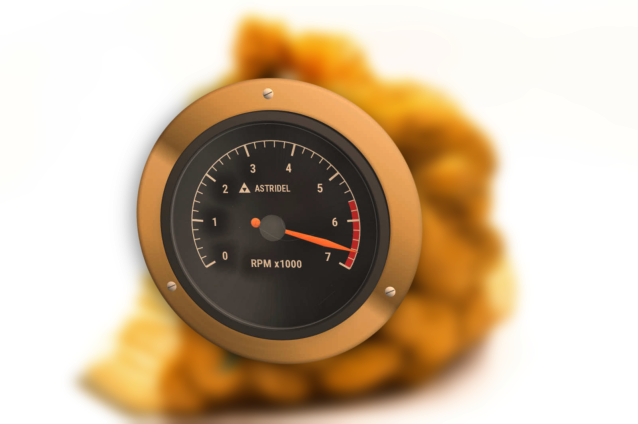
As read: **6600** rpm
